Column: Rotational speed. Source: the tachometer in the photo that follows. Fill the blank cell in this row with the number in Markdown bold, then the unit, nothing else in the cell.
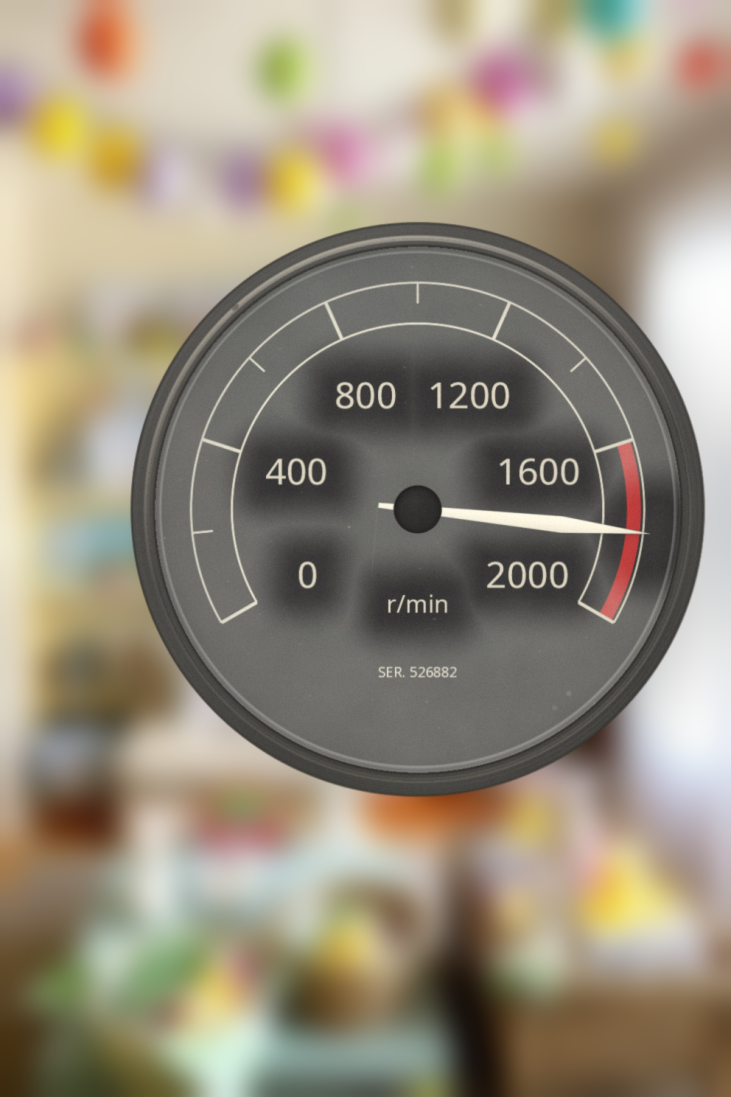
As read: **1800** rpm
